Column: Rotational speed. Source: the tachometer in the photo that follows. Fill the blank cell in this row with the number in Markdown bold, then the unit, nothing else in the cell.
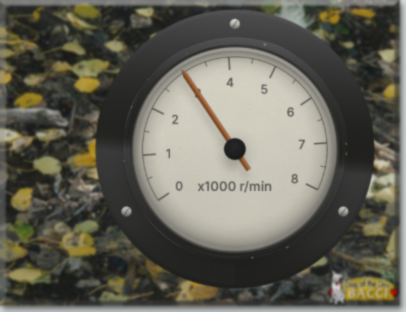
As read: **3000** rpm
